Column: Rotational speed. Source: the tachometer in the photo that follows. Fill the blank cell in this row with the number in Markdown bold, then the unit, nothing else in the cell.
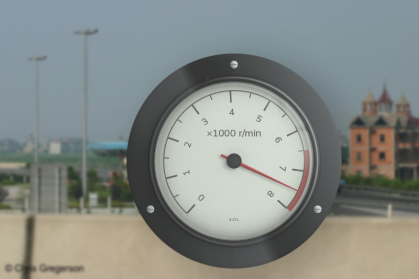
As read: **7500** rpm
